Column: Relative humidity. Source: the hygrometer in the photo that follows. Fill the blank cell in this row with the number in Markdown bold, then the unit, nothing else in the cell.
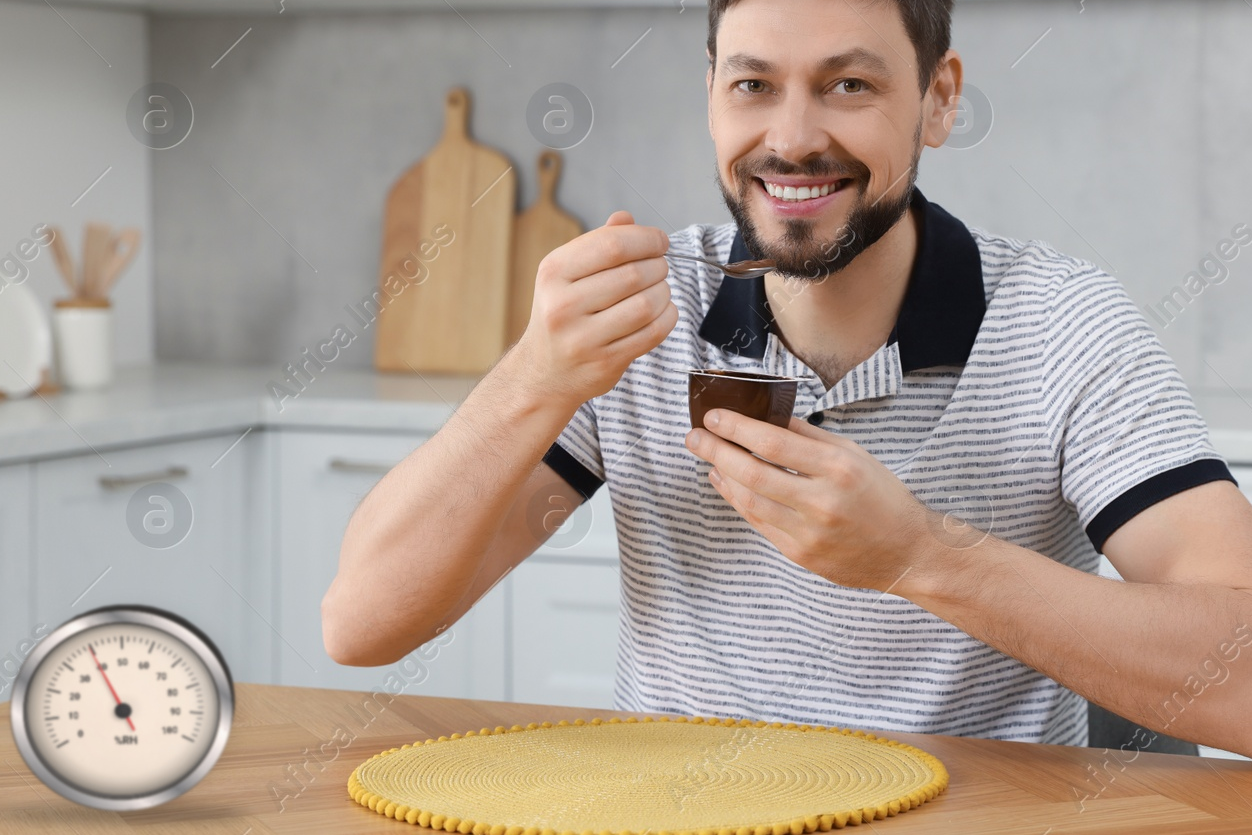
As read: **40** %
